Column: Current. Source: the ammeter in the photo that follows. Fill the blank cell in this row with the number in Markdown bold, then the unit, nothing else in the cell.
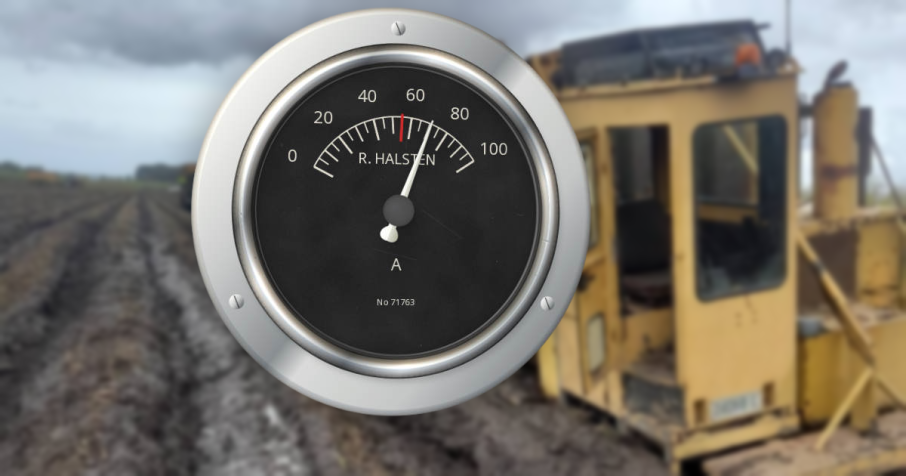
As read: **70** A
